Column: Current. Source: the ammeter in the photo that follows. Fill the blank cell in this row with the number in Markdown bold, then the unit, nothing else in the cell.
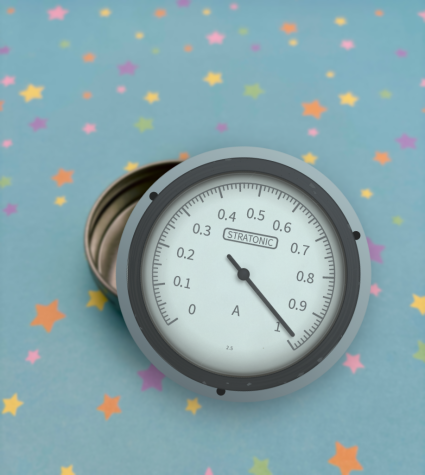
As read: **0.98** A
